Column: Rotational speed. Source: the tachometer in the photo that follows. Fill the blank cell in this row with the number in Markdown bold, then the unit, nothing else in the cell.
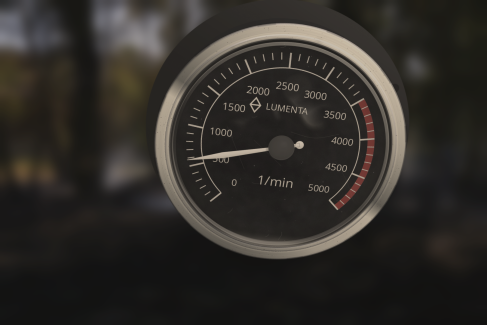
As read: **600** rpm
